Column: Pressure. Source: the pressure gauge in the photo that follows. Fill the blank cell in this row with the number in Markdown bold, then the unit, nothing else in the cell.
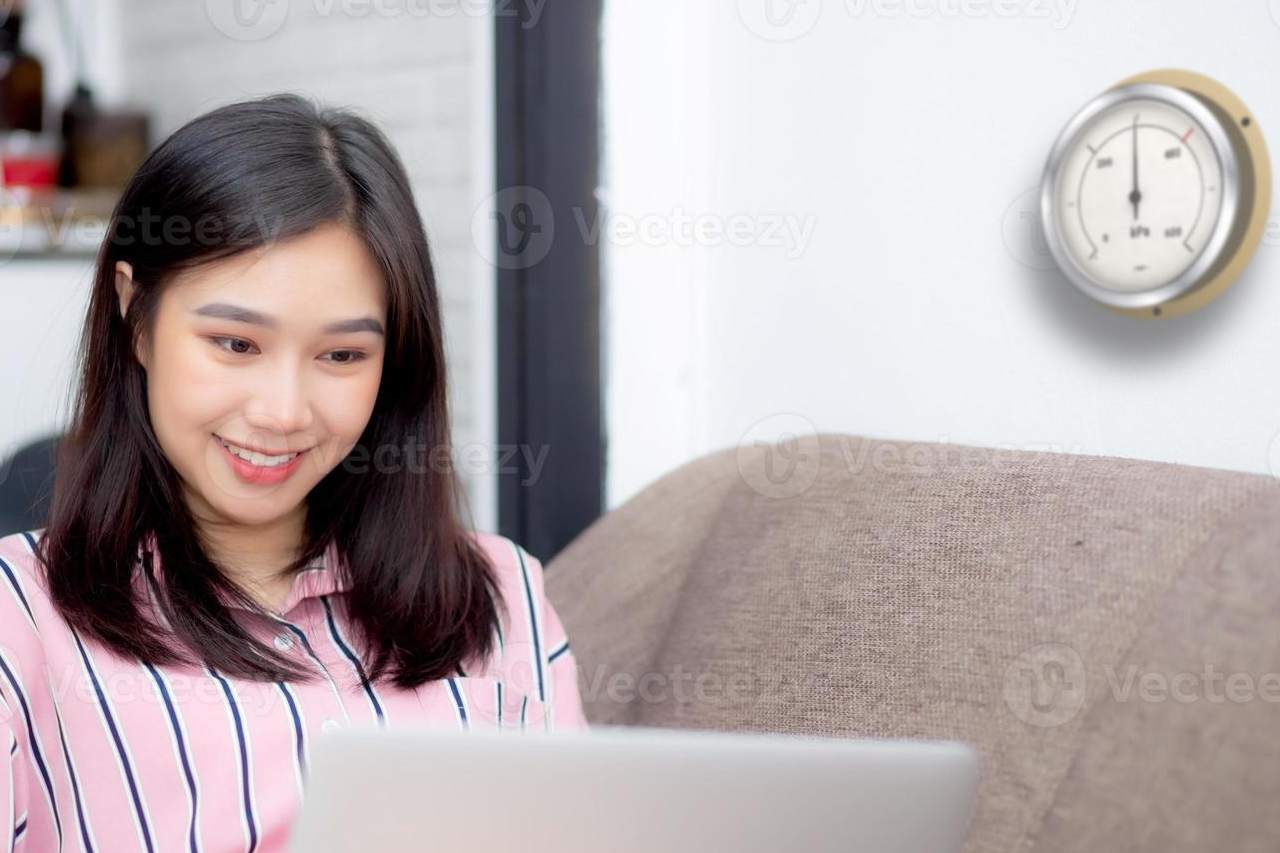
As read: **300** kPa
